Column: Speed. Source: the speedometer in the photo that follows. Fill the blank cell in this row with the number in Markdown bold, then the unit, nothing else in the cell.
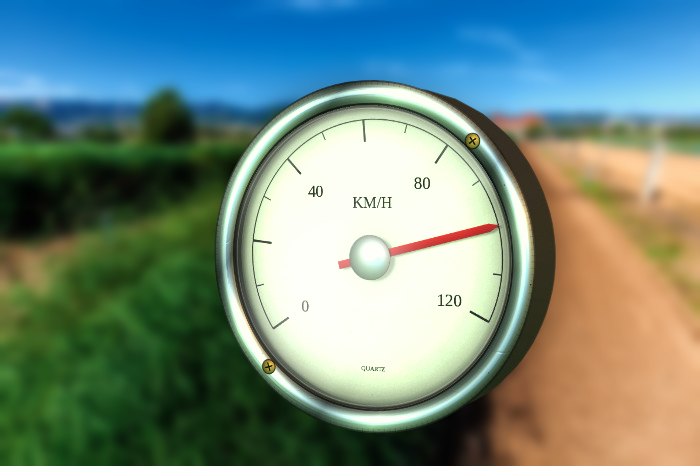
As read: **100** km/h
